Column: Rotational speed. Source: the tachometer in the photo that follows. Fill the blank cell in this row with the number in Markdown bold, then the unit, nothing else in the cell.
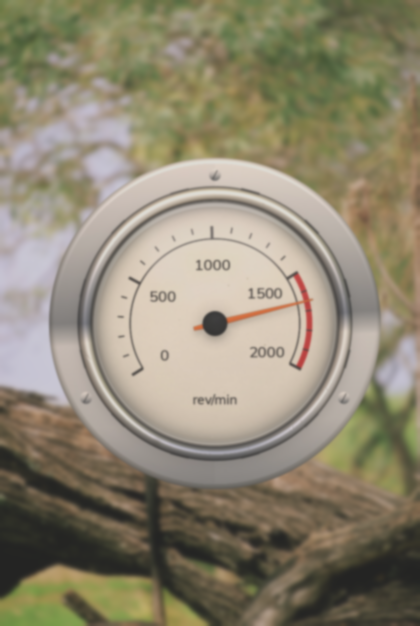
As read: **1650** rpm
